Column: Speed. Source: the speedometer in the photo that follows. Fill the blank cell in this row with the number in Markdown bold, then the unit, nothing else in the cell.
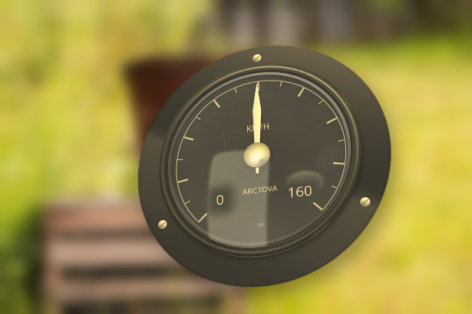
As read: **80** km/h
